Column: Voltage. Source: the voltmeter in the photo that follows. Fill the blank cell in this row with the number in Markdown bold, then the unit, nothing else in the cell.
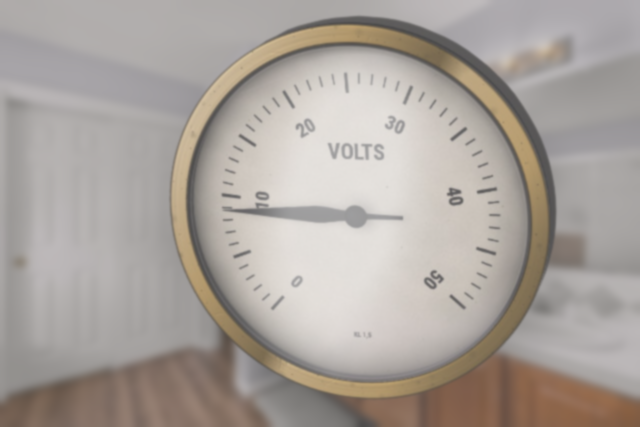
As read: **9** V
